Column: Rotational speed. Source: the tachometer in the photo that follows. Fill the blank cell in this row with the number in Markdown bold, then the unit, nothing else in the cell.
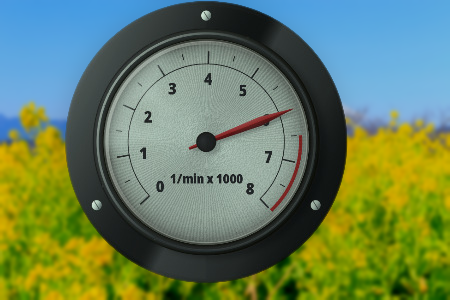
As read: **6000** rpm
